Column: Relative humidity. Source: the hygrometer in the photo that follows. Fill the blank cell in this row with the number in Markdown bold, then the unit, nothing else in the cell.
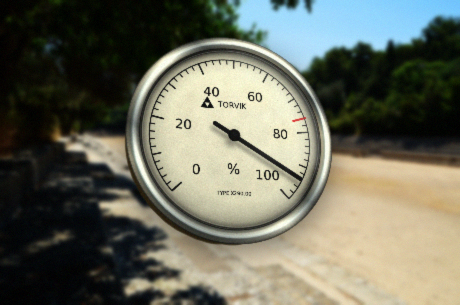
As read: **94** %
